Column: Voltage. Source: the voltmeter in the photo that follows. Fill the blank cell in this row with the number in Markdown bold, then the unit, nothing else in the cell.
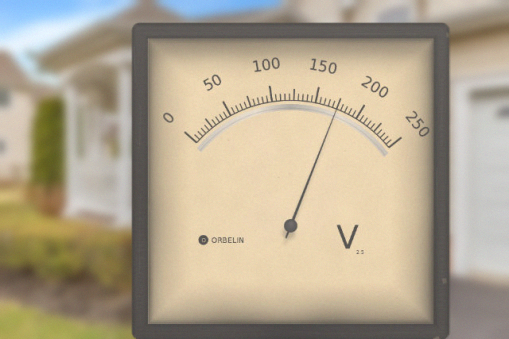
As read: **175** V
